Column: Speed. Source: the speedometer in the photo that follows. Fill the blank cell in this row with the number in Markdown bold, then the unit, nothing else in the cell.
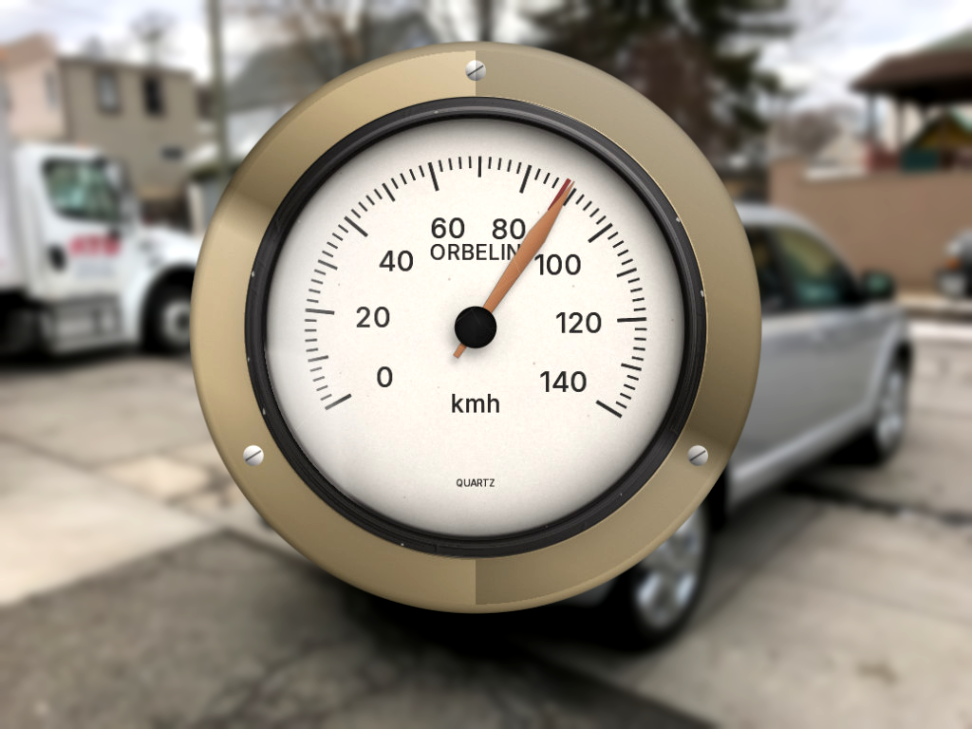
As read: **89** km/h
